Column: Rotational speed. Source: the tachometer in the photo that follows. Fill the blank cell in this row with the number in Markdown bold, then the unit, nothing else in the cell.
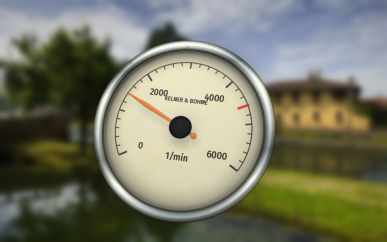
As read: **1400** rpm
